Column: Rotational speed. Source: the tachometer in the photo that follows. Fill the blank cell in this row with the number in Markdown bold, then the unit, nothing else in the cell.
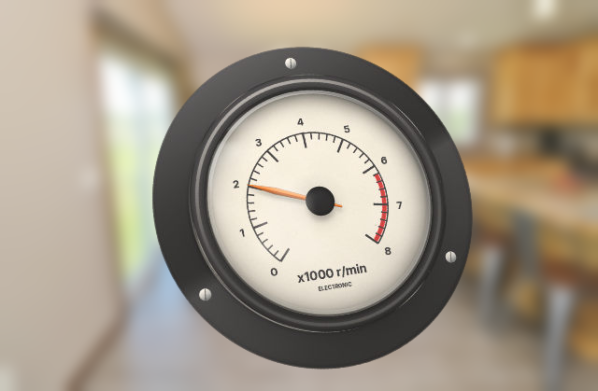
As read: **2000** rpm
